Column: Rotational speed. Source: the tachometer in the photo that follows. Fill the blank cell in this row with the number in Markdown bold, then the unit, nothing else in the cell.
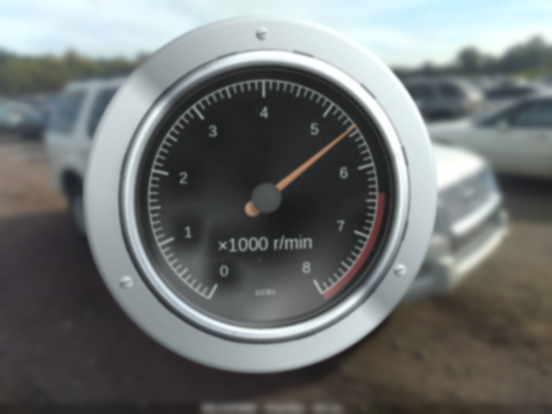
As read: **5400** rpm
